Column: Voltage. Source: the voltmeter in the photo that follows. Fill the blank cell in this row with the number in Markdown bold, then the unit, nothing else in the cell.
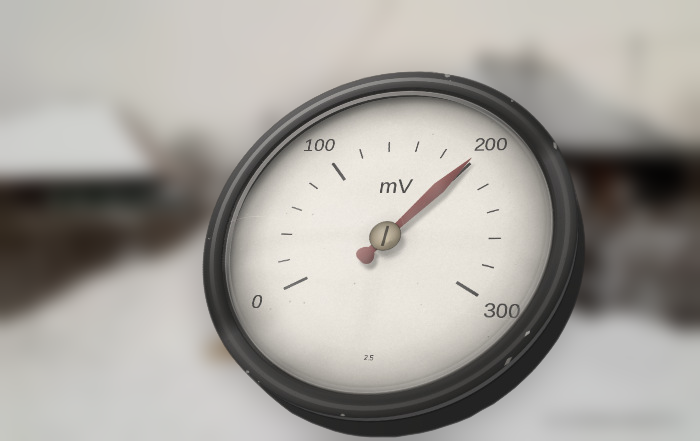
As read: **200** mV
